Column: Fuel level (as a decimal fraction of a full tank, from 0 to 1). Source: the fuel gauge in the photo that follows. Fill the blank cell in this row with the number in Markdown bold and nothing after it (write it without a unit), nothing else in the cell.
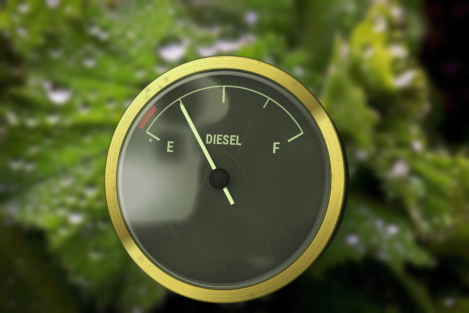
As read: **0.25**
